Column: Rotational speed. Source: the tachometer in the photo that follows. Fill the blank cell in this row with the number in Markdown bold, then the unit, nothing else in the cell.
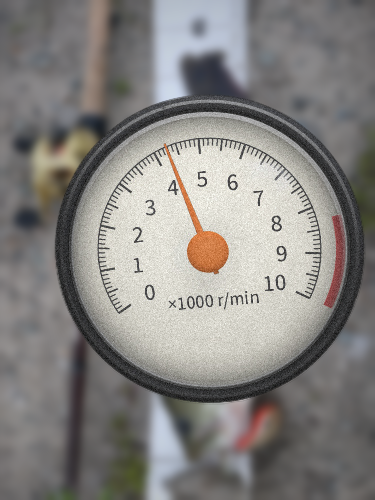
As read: **4300** rpm
